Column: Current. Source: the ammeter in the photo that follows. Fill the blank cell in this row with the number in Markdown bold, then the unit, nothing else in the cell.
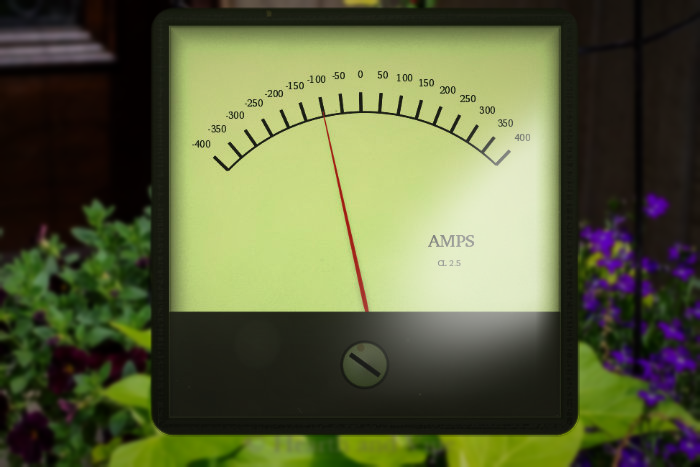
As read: **-100** A
